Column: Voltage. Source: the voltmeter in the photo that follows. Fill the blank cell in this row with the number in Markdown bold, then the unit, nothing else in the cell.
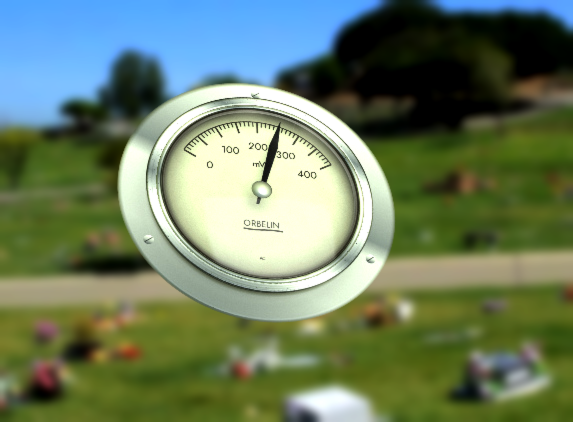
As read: **250** mV
